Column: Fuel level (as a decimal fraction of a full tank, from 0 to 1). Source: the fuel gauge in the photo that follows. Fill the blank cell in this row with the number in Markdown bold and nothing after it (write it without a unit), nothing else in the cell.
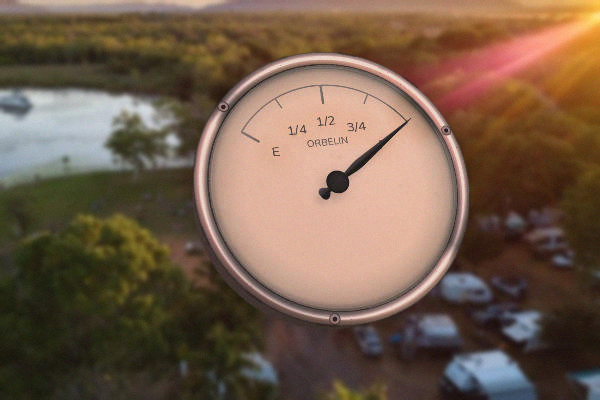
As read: **1**
